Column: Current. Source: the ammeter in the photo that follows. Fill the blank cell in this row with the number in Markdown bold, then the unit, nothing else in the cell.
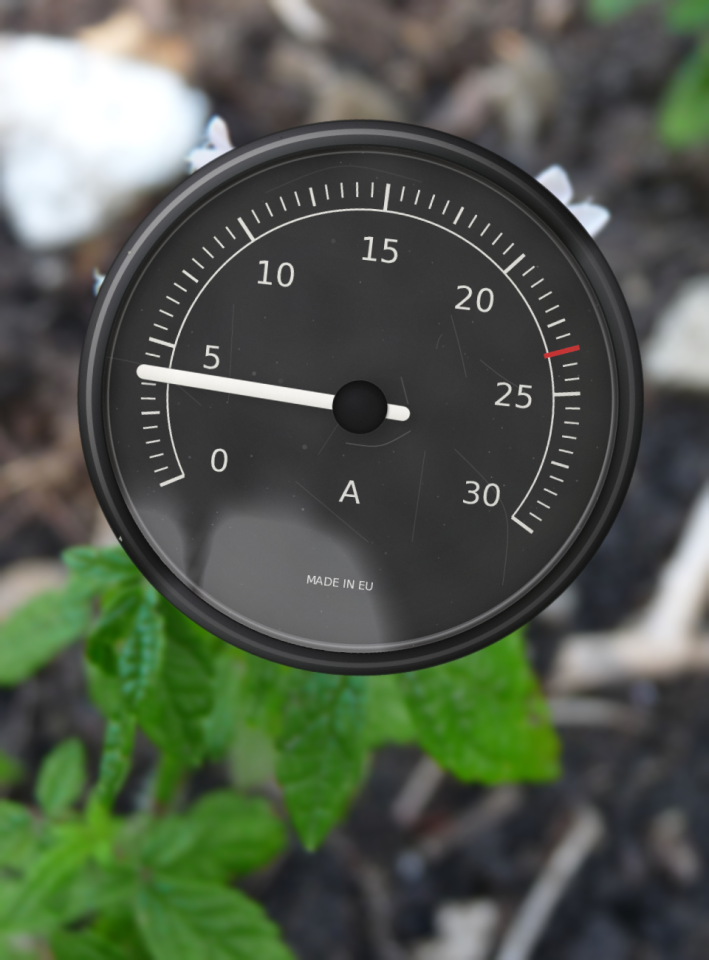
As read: **4** A
